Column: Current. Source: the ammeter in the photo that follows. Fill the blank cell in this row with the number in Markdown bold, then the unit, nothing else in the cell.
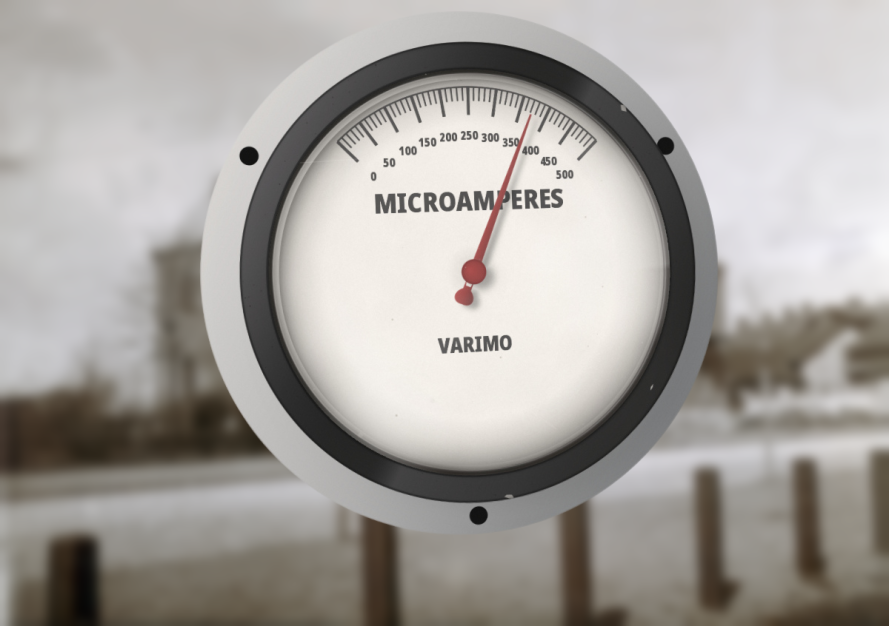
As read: **370** µA
